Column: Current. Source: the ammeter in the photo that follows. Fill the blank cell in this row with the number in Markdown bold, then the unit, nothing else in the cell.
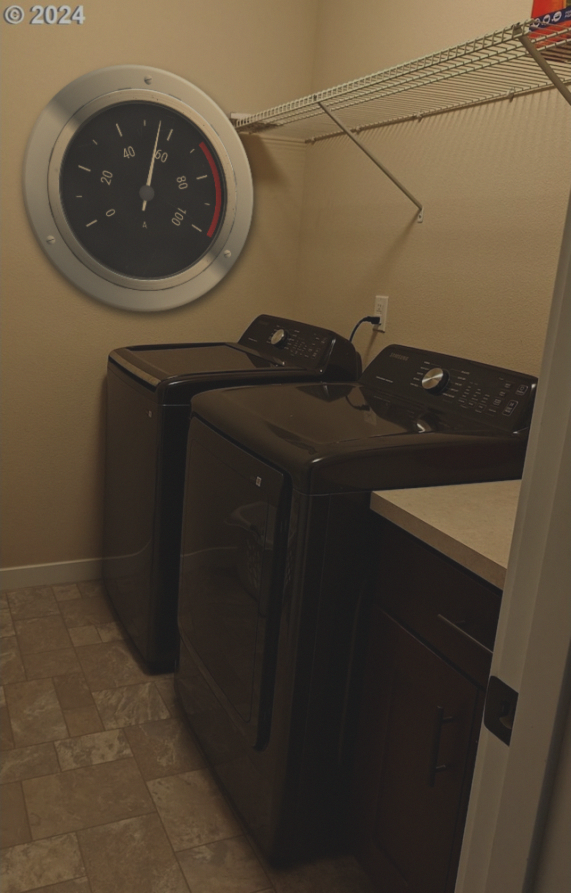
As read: **55** A
